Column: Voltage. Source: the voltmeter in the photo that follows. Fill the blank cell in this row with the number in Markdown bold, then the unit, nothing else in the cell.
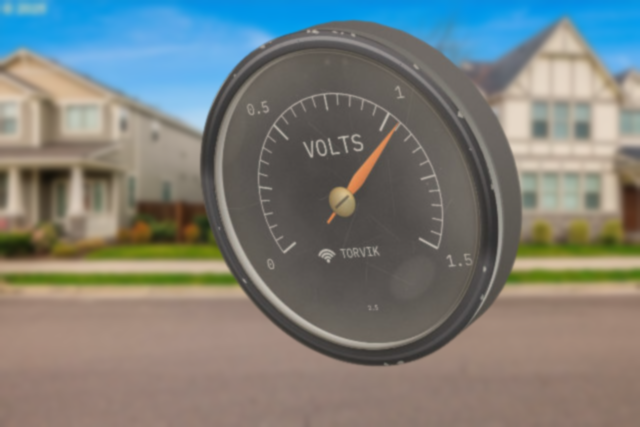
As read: **1.05** V
